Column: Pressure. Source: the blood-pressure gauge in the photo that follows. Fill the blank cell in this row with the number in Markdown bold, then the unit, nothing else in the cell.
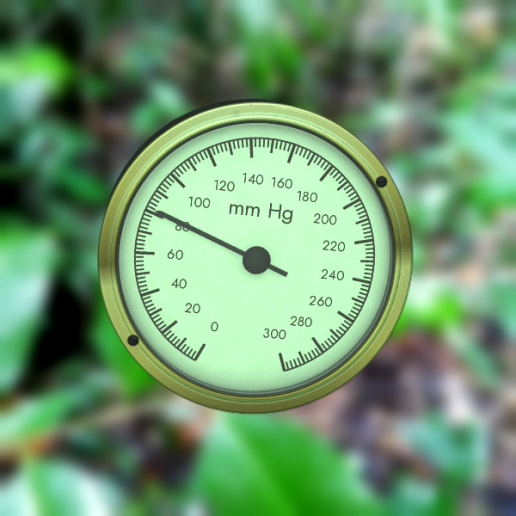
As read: **82** mmHg
